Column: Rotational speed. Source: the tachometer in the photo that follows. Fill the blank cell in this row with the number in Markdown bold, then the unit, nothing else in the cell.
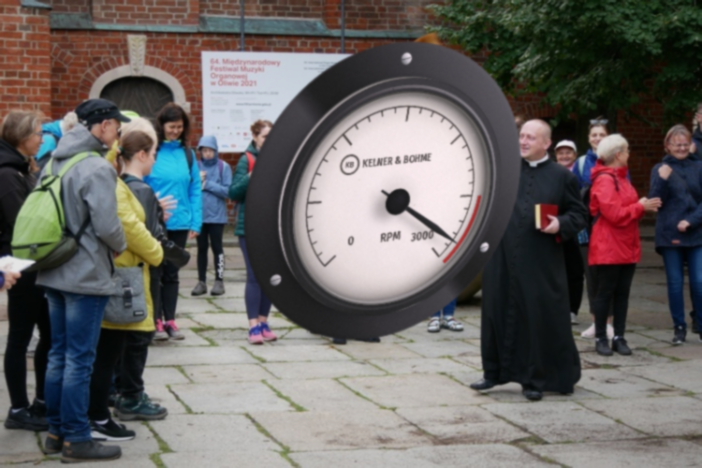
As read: **2850** rpm
